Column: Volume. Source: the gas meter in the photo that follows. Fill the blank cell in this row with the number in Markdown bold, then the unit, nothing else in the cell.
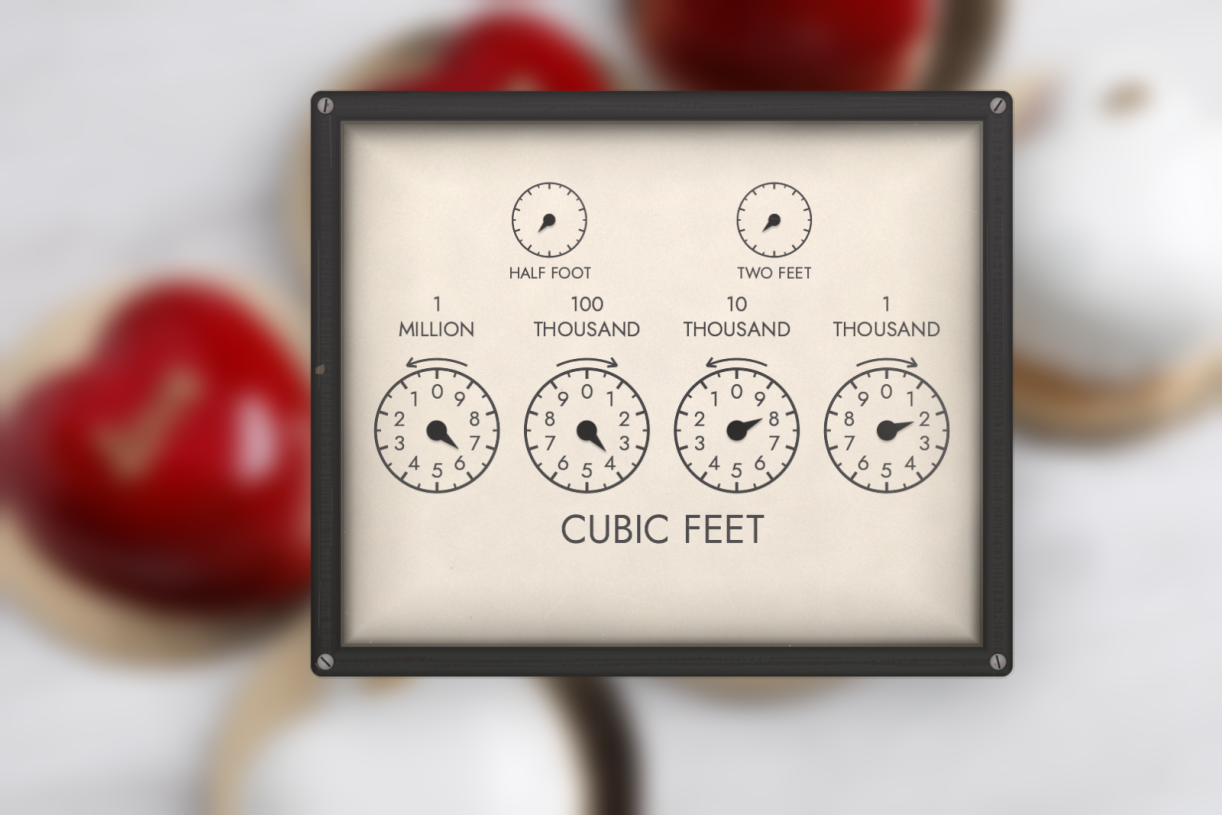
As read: **638200** ft³
